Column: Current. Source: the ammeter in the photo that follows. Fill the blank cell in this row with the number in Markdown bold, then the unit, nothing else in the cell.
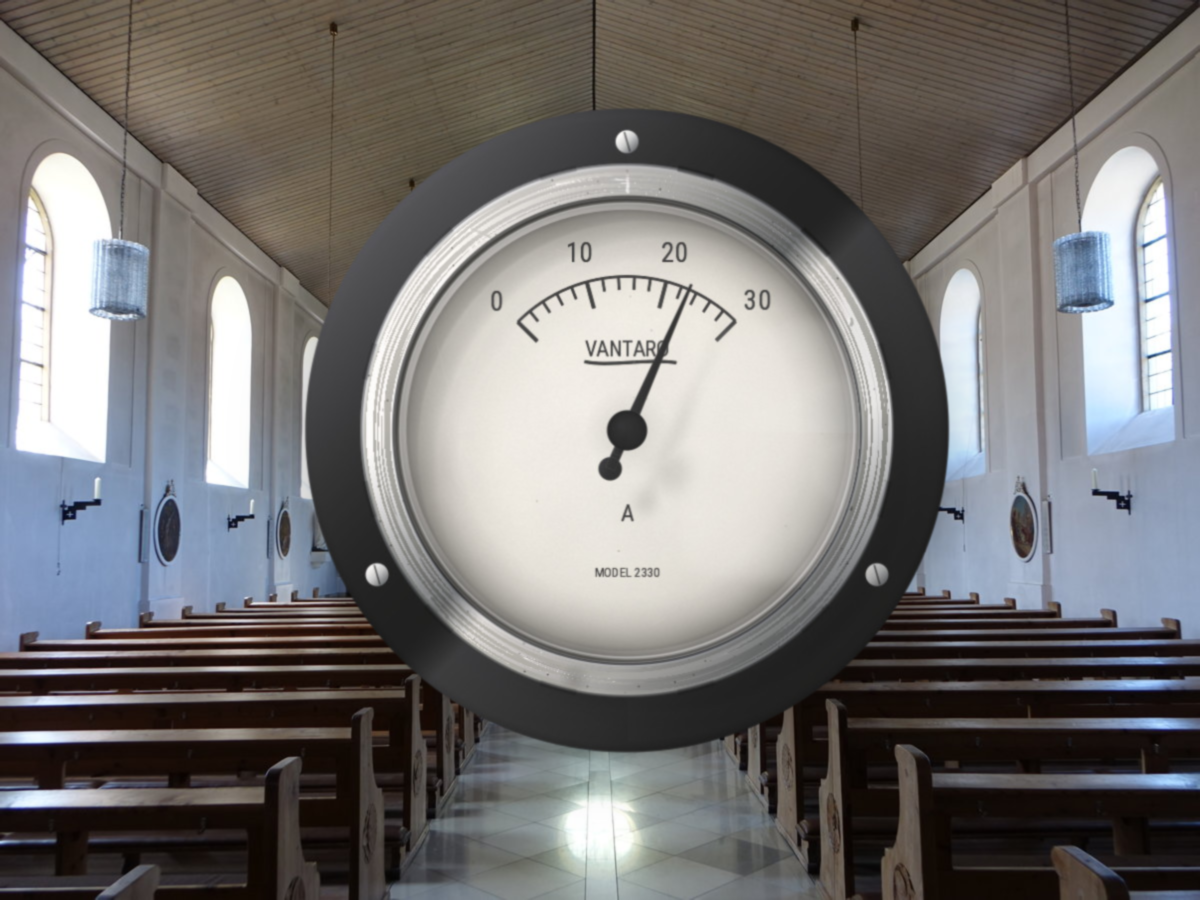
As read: **23** A
